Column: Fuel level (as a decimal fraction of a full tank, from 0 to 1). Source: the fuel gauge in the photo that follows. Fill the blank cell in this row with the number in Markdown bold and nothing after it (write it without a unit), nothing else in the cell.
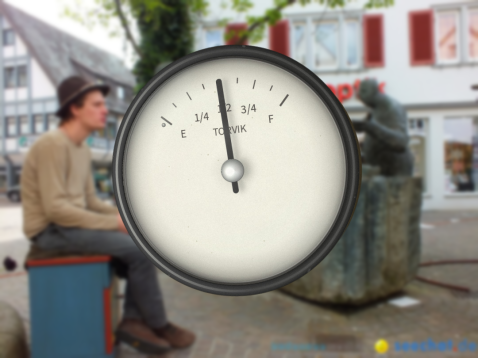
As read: **0.5**
